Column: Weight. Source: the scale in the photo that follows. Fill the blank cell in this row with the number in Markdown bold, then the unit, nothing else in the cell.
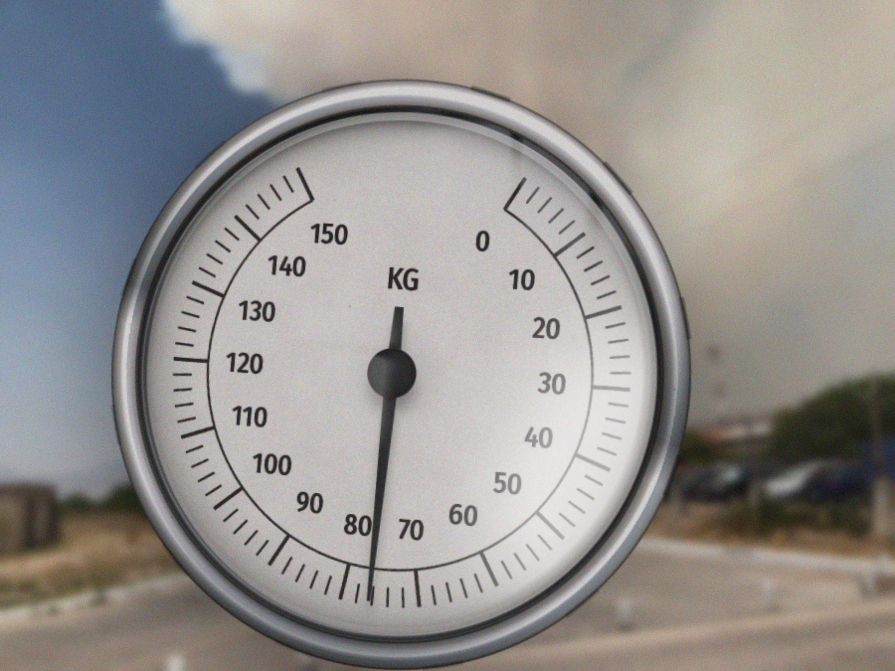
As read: **76** kg
